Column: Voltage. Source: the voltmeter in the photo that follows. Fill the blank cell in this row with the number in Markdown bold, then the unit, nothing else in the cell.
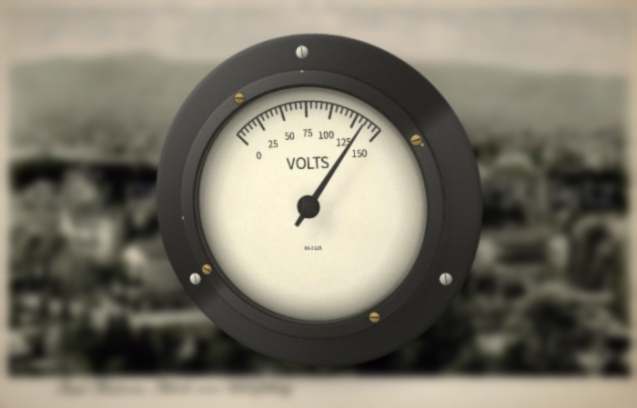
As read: **135** V
